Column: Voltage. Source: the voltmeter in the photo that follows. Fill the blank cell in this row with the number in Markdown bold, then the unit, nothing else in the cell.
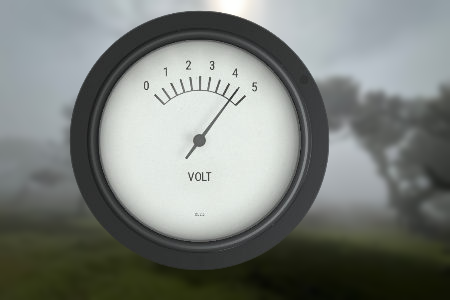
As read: **4.5** V
